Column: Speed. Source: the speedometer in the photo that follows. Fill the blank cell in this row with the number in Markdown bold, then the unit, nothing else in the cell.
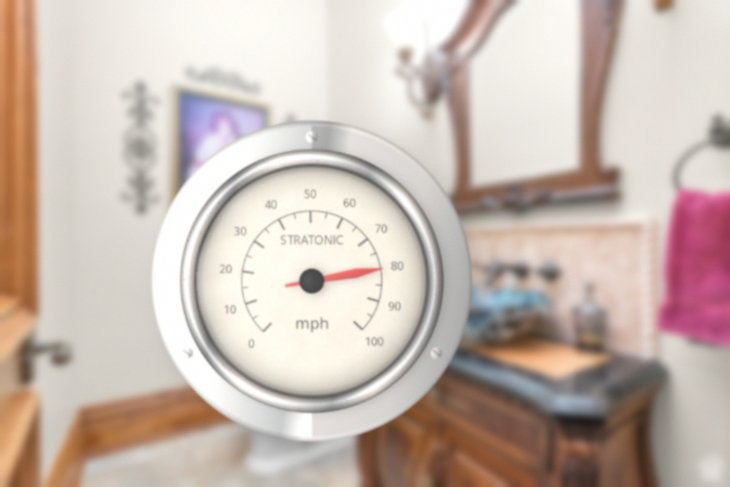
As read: **80** mph
